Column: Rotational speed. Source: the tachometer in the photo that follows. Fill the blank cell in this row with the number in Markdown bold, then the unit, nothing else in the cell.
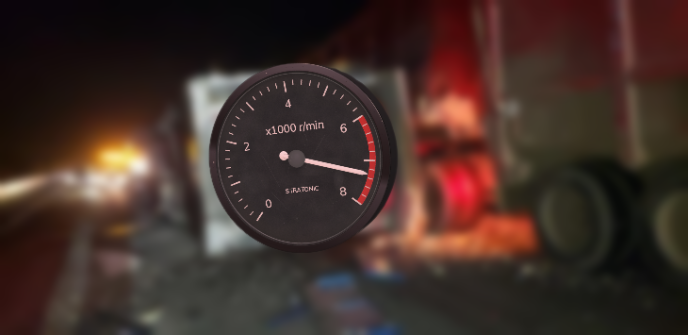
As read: **7300** rpm
